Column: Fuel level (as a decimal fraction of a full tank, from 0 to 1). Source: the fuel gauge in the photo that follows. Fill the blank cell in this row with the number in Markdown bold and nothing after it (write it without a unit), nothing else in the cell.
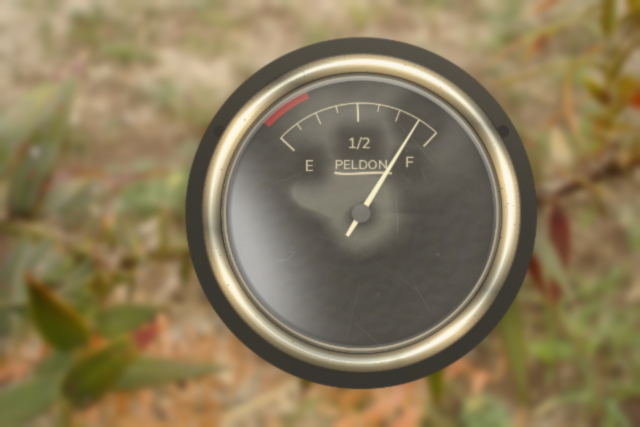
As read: **0.875**
